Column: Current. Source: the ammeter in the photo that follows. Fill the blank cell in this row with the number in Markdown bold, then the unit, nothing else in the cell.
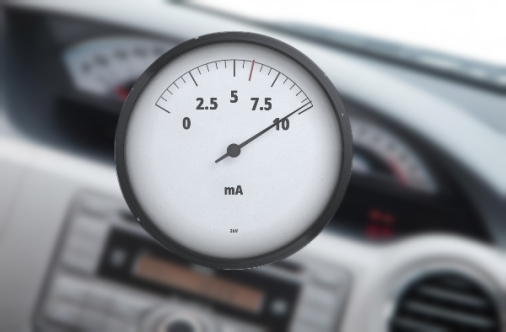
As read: **9.75** mA
